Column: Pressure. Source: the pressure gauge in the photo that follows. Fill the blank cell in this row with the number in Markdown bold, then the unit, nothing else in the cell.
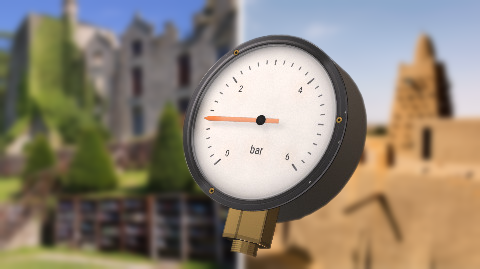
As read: **1** bar
